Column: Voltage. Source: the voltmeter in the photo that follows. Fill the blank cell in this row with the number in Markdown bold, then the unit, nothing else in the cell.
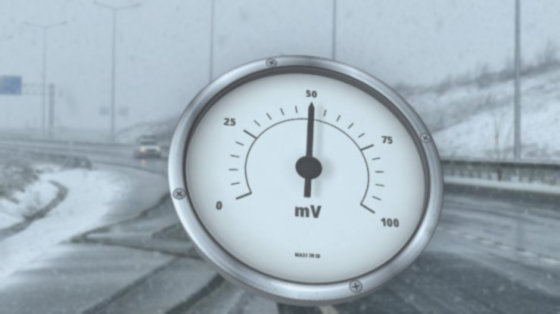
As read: **50** mV
